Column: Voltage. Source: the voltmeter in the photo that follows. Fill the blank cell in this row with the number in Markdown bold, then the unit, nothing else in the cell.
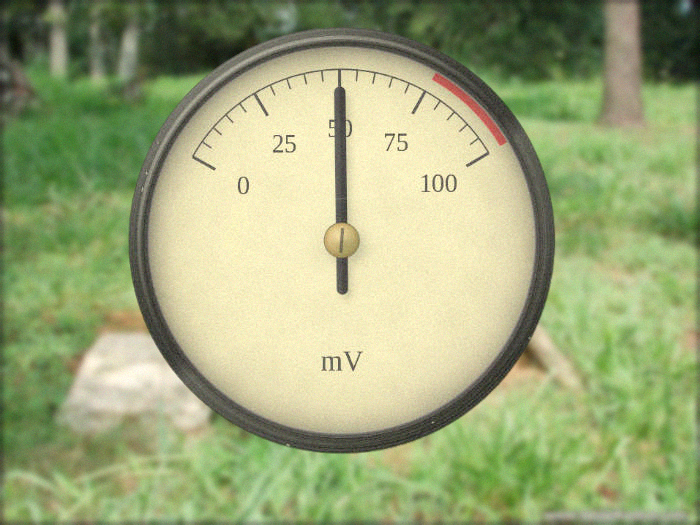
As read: **50** mV
